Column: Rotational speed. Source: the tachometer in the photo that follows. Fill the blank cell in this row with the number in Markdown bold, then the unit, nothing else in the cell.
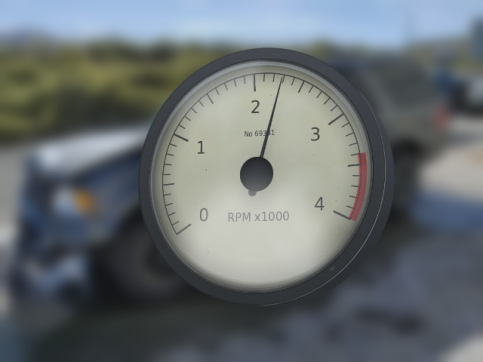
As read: **2300** rpm
